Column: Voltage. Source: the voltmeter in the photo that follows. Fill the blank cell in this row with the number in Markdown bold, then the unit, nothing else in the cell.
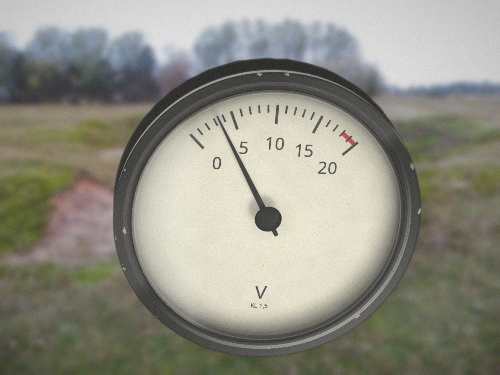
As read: **3.5** V
